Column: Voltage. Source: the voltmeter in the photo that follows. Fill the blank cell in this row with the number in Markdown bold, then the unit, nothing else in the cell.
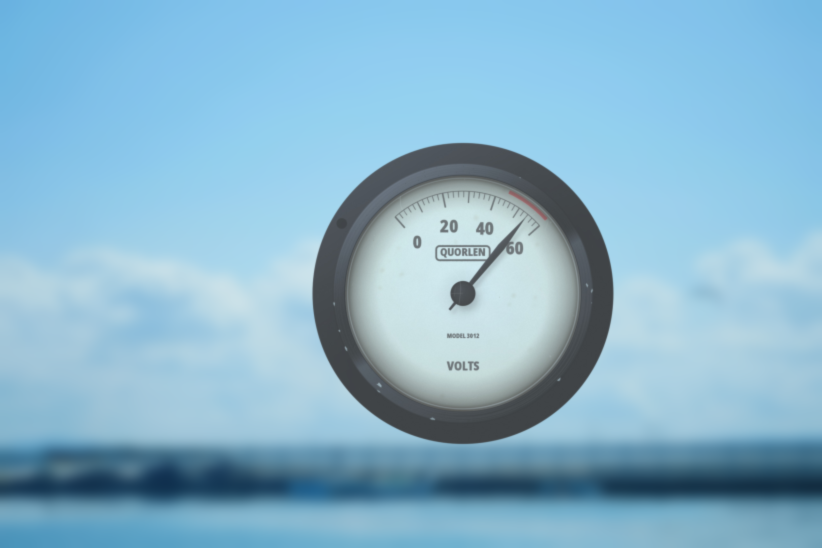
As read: **54** V
